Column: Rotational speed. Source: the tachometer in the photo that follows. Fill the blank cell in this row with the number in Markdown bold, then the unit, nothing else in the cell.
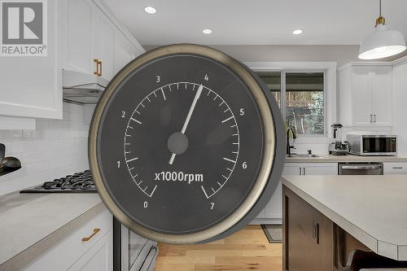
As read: **4000** rpm
